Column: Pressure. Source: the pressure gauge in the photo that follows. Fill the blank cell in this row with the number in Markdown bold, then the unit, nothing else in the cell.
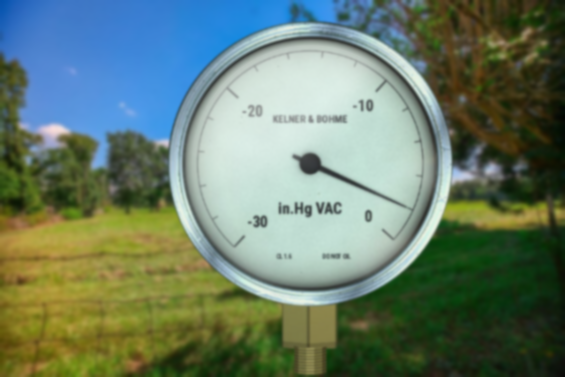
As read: **-2** inHg
